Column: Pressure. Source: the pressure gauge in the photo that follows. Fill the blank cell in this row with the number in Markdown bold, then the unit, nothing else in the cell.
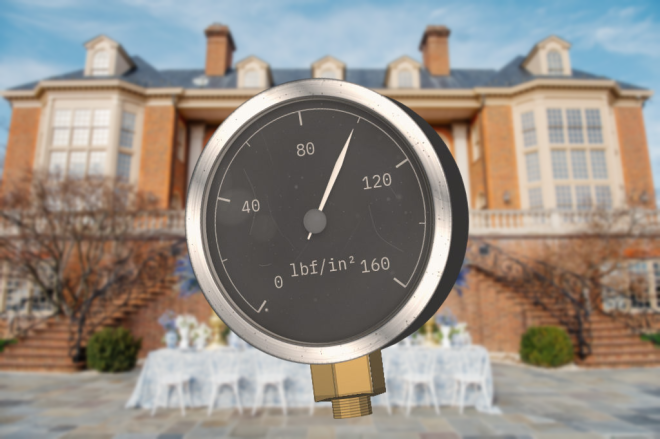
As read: **100** psi
